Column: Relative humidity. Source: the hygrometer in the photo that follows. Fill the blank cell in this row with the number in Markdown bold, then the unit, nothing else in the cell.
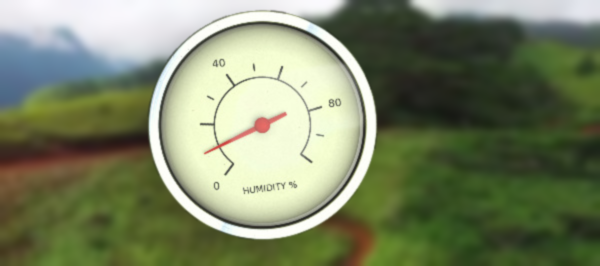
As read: **10** %
